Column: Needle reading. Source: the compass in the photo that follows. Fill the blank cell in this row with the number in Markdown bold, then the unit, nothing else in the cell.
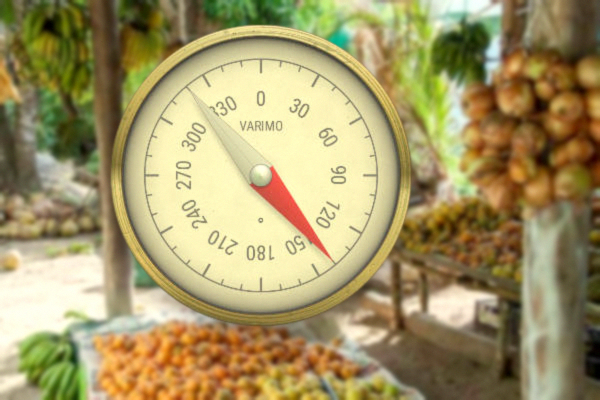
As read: **140** °
